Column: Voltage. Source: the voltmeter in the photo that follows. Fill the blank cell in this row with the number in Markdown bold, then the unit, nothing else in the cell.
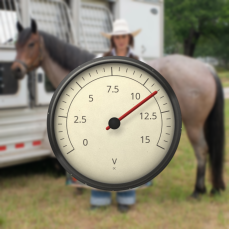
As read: **11** V
